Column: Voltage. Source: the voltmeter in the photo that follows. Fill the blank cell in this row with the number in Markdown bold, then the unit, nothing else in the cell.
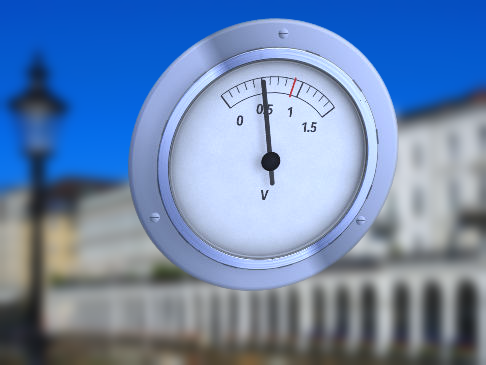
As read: **0.5** V
